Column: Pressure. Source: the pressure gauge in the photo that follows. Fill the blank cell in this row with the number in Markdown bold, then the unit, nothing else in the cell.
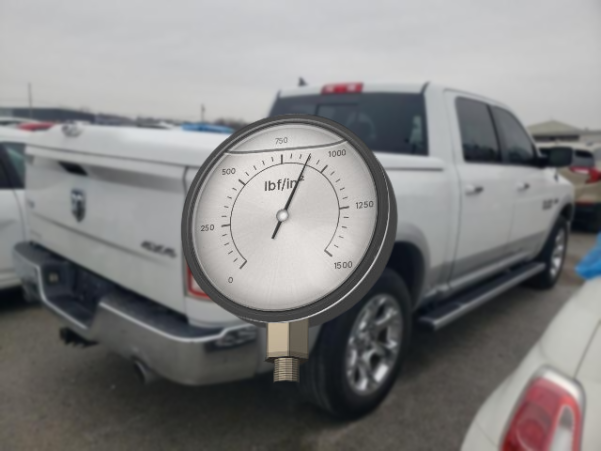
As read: **900** psi
